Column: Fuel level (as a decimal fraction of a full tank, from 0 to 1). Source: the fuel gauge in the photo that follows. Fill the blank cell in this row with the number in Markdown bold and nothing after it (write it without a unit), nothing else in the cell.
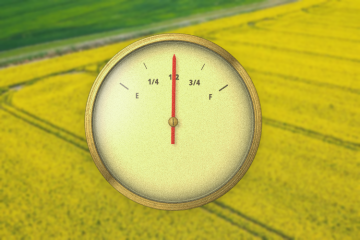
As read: **0.5**
